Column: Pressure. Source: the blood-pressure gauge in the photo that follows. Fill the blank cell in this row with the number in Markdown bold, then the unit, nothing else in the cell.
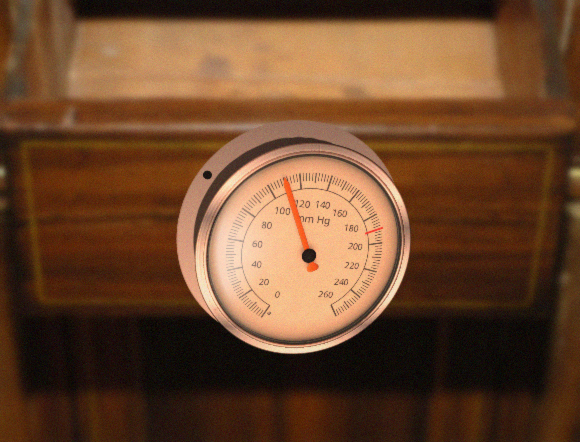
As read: **110** mmHg
